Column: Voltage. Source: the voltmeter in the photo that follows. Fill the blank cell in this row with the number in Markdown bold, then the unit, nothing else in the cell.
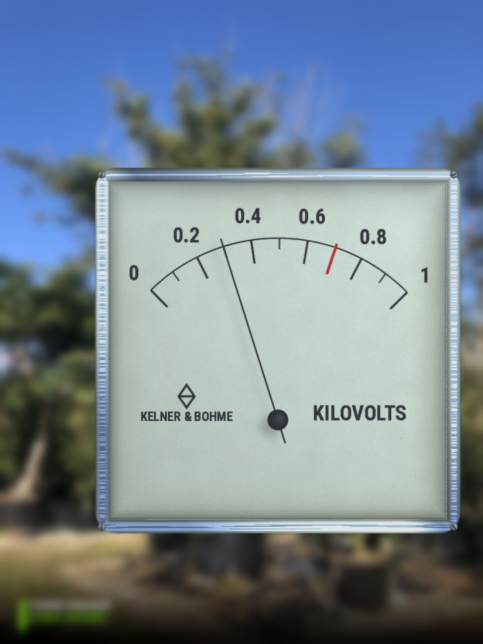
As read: **0.3** kV
